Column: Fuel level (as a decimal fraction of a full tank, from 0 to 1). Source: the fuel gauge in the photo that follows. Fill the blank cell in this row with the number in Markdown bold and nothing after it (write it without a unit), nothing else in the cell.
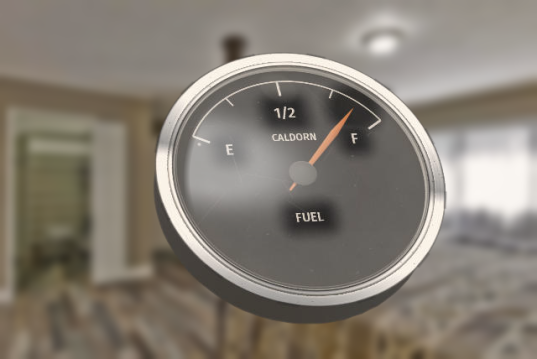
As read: **0.875**
